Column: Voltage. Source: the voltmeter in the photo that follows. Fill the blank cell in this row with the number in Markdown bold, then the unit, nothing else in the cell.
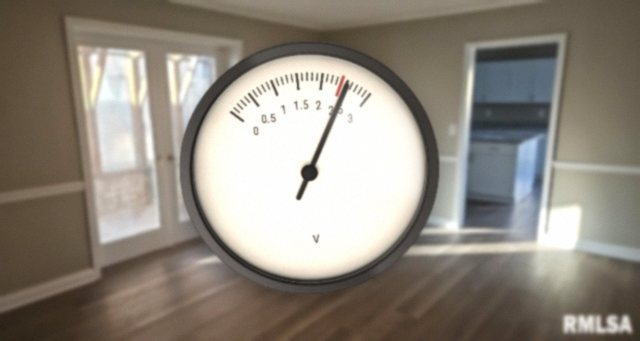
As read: **2.5** V
